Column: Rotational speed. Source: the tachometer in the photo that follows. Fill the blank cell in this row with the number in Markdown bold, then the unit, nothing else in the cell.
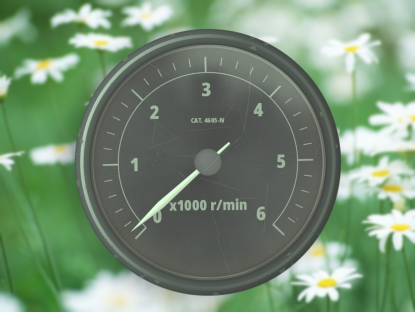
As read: **100** rpm
